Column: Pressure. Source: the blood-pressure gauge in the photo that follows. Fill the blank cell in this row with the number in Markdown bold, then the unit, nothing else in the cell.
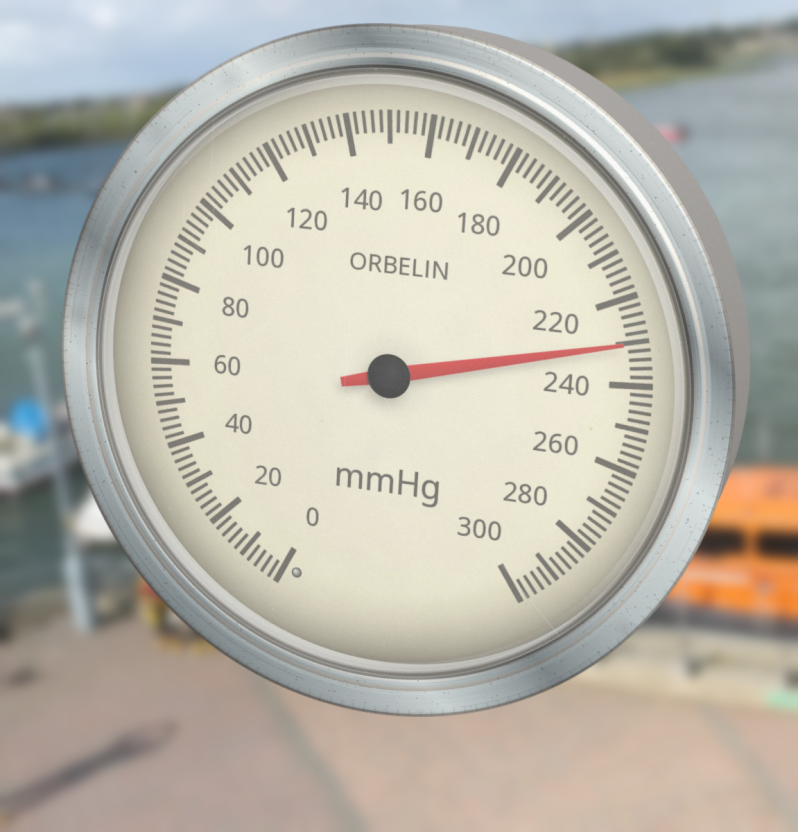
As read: **230** mmHg
